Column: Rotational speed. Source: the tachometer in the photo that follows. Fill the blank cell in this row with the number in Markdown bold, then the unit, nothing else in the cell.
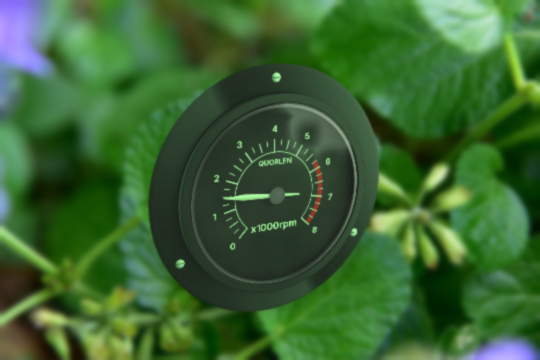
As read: **1500** rpm
